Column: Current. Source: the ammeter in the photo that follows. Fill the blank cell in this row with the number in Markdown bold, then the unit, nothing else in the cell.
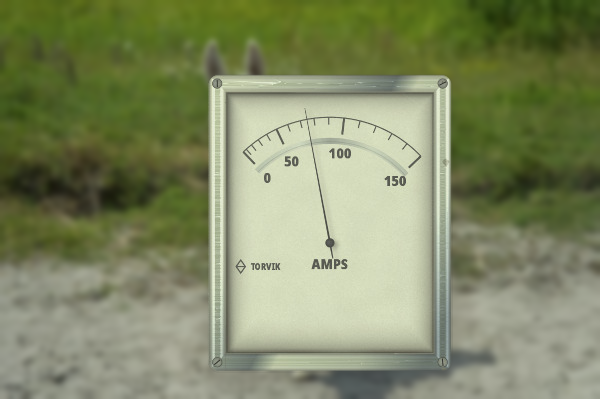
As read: **75** A
